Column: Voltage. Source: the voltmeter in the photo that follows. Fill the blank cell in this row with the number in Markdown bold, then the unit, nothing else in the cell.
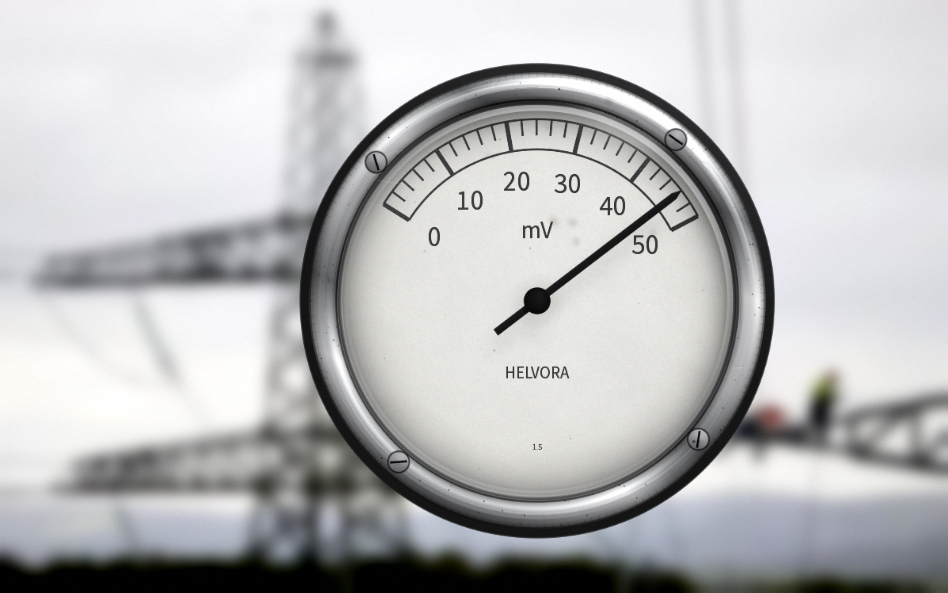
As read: **46** mV
